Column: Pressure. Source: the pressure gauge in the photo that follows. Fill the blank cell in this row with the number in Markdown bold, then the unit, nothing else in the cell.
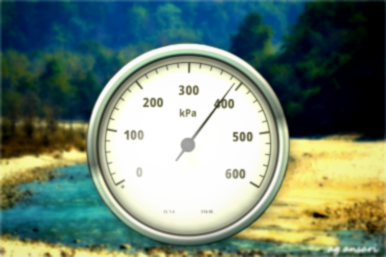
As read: **390** kPa
